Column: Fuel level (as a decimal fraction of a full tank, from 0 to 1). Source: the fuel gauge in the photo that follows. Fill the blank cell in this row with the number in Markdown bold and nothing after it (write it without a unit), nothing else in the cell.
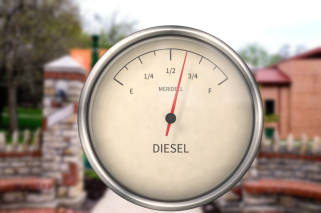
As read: **0.625**
